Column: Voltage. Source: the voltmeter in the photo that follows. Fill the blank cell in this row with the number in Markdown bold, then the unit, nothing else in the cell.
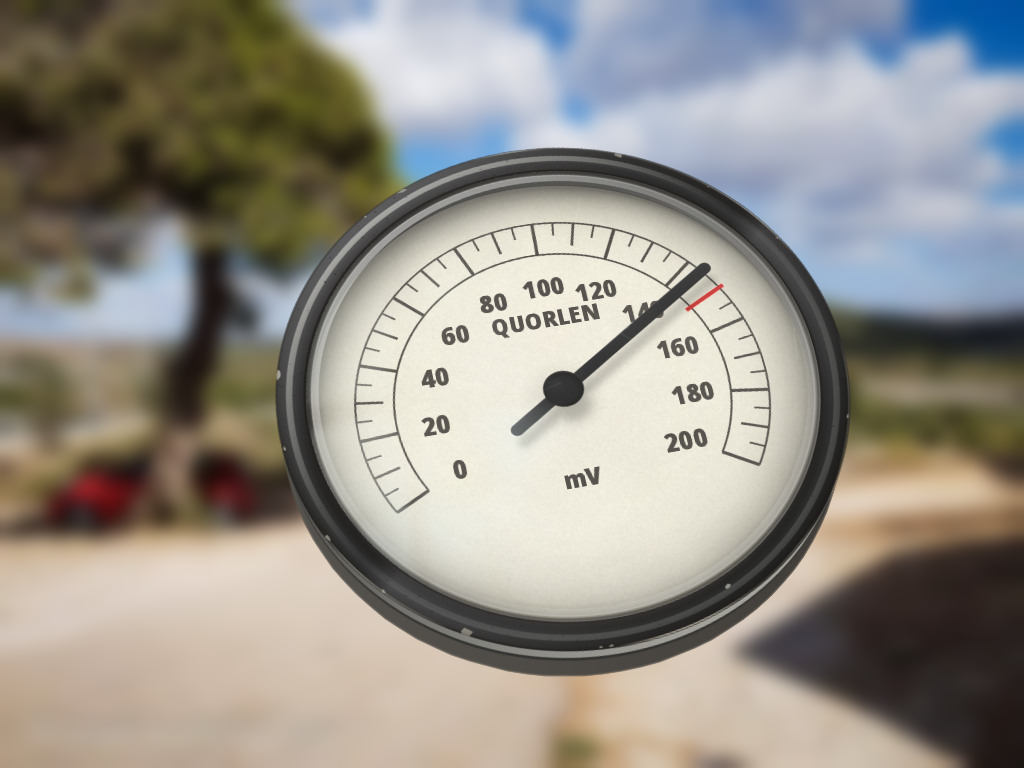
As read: **145** mV
